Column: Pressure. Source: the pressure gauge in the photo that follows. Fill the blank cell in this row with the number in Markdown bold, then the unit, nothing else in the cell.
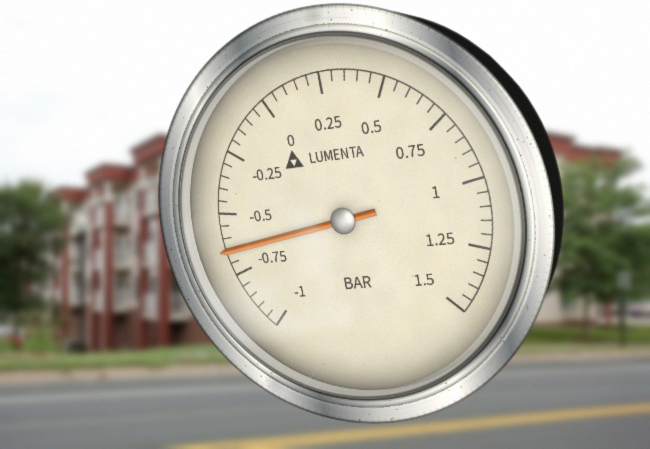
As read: **-0.65** bar
